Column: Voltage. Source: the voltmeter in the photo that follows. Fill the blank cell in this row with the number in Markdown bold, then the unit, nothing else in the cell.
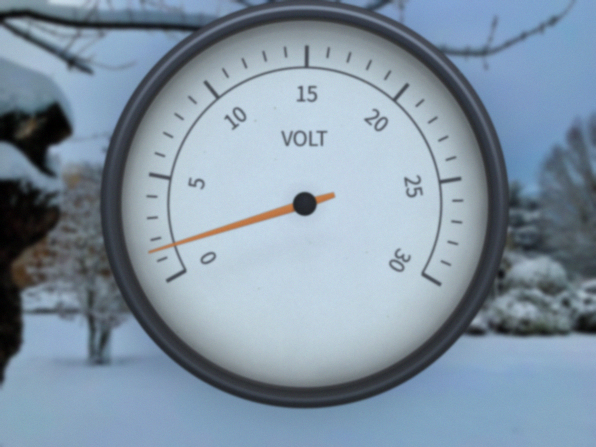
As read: **1.5** V
